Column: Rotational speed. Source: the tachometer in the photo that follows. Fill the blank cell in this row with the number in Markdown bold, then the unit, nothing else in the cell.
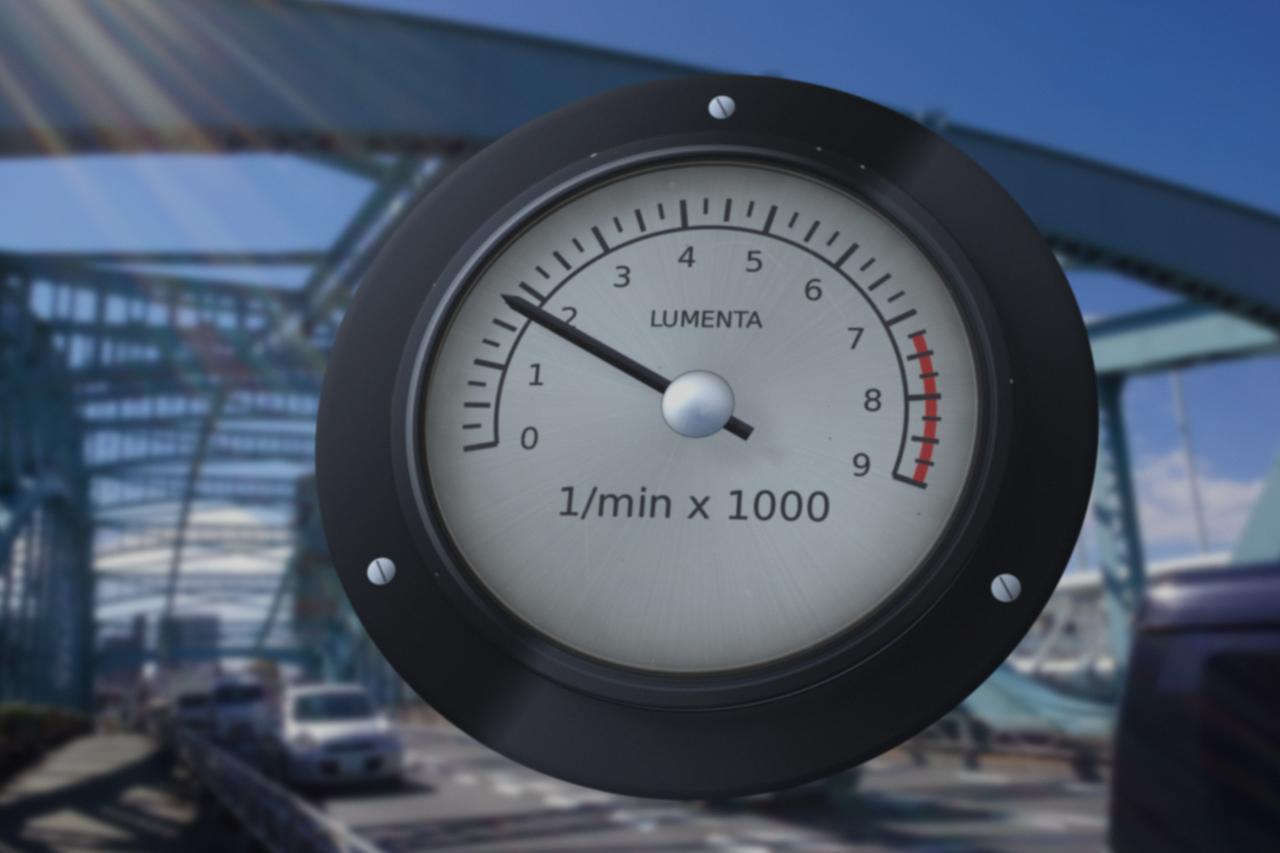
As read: **1750** rpm
